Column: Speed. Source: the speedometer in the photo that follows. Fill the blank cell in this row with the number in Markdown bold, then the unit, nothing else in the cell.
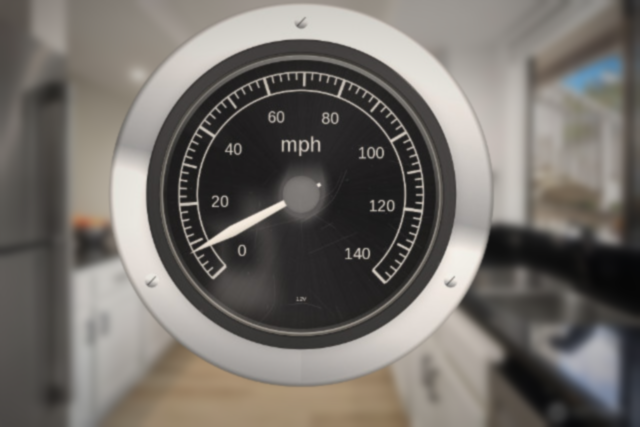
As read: **8** mph
